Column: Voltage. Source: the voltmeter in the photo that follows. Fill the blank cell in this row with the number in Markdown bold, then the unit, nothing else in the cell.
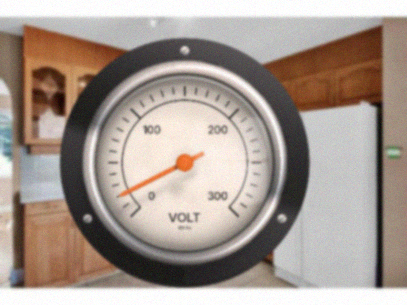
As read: **20** V
